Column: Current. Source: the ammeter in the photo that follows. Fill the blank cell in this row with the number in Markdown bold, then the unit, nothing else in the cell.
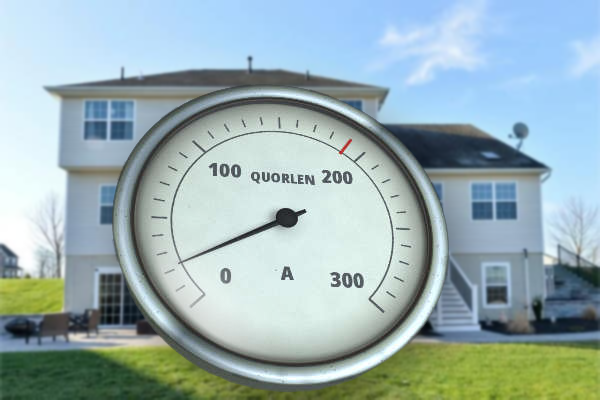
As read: **20** A
